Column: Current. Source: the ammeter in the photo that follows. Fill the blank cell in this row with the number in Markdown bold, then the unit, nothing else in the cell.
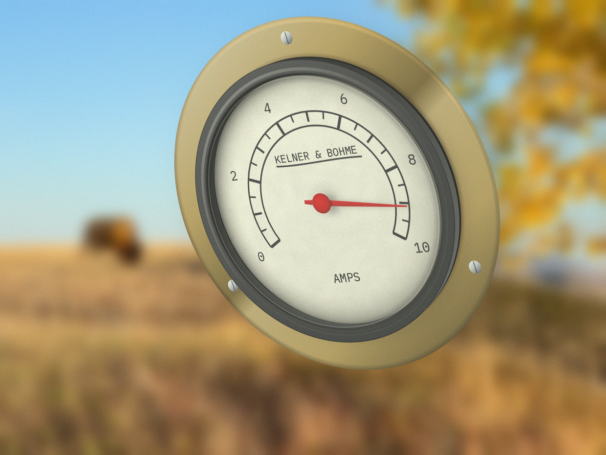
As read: **9** A
